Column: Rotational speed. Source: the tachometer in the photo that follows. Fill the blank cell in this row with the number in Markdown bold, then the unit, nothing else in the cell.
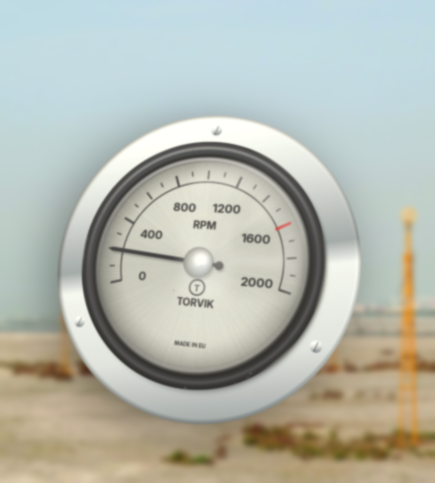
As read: **200** rpm
